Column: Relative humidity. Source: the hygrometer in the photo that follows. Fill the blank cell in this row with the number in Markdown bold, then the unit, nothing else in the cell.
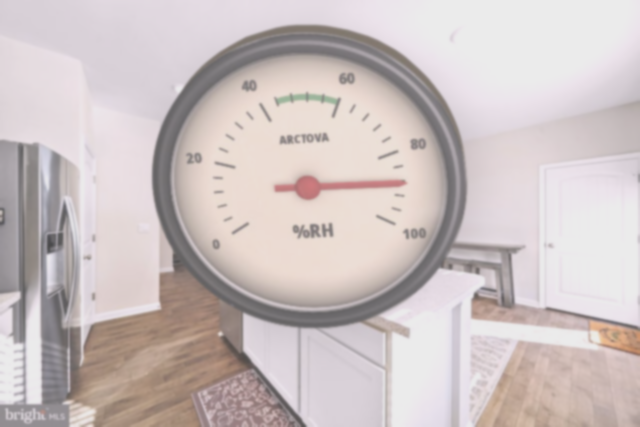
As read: **88** %
